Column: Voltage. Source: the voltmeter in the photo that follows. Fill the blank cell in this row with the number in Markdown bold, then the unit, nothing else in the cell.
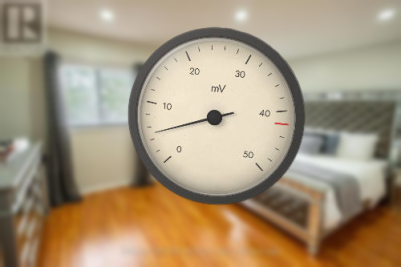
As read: **5** mV
